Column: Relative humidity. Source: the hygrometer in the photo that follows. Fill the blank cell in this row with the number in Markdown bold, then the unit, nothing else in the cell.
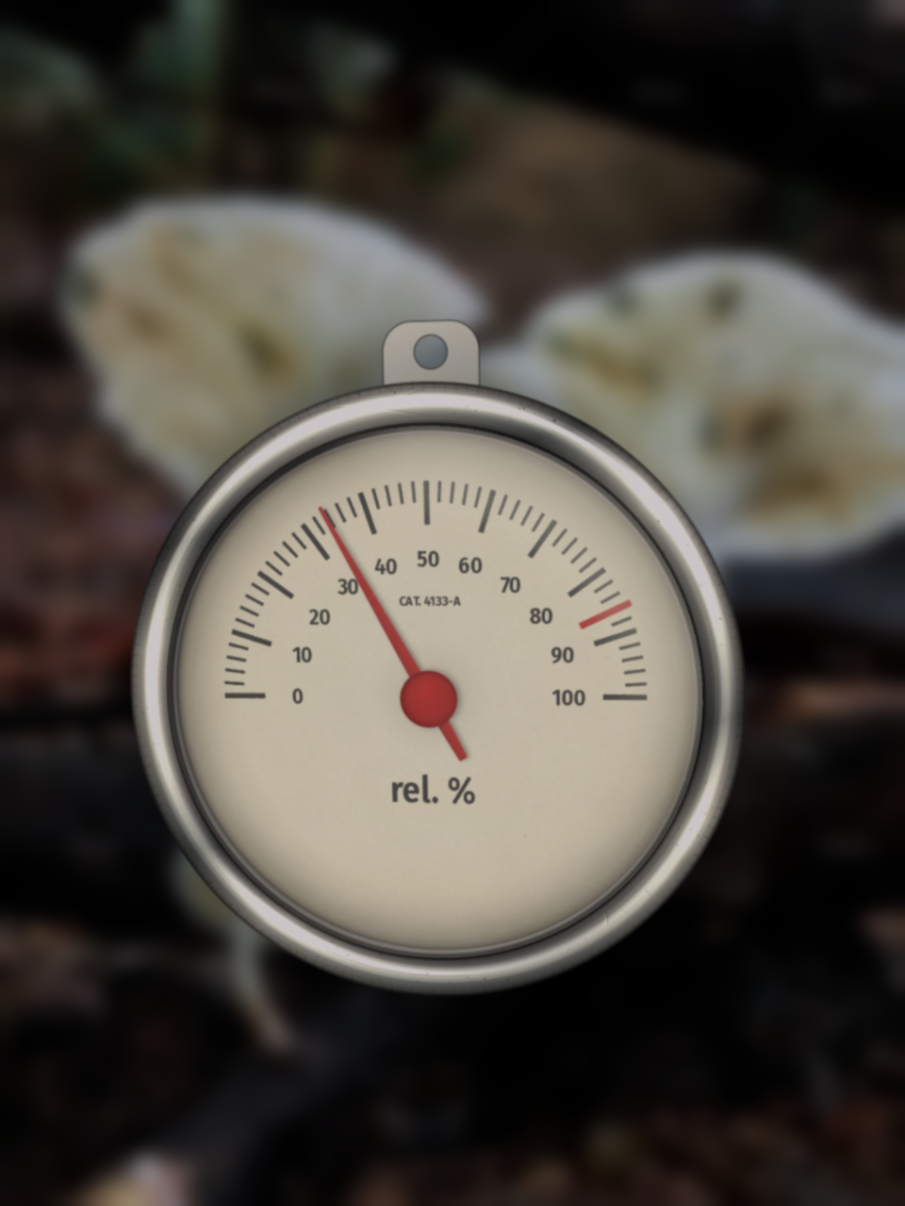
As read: **34** %
